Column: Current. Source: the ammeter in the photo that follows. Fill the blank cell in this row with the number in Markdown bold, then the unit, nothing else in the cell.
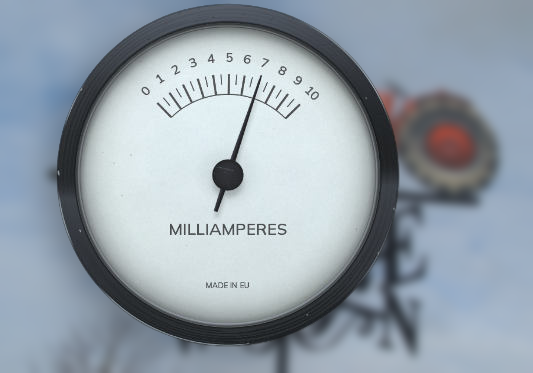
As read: **7** mA
